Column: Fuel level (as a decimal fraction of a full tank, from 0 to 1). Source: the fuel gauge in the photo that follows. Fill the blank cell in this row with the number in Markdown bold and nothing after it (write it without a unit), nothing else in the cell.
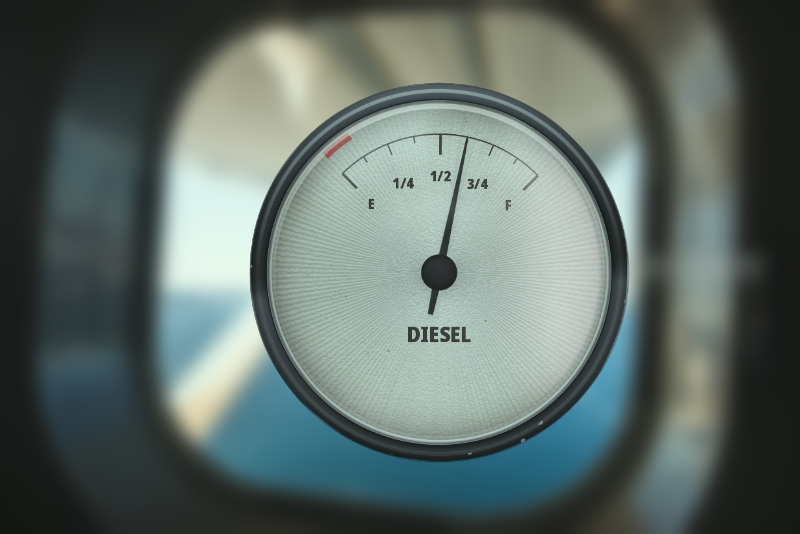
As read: **0.625**
